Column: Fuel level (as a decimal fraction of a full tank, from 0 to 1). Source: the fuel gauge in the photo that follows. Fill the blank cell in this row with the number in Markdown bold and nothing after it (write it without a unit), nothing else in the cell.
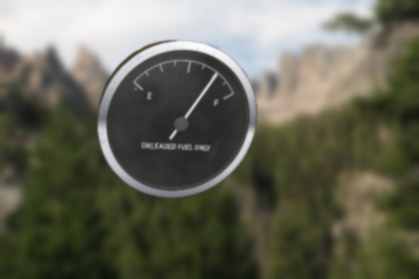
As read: **0.75**
